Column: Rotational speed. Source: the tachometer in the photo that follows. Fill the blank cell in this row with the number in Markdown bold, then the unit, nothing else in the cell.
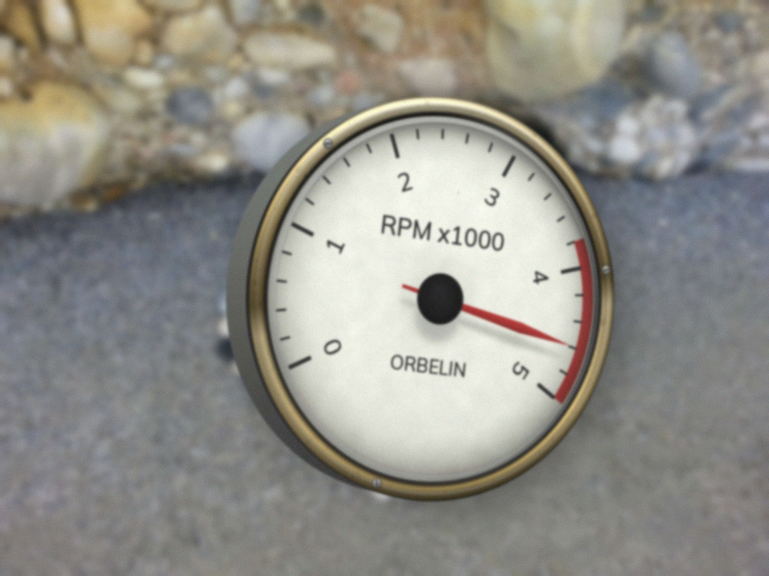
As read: **4600** rpm
